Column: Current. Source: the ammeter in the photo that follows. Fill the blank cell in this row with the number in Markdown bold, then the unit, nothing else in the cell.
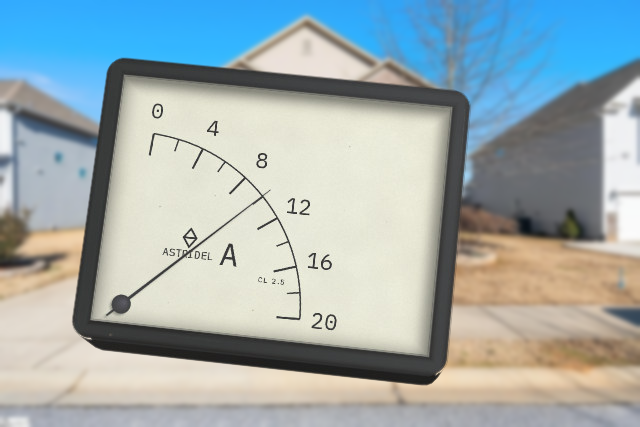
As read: **10** A
